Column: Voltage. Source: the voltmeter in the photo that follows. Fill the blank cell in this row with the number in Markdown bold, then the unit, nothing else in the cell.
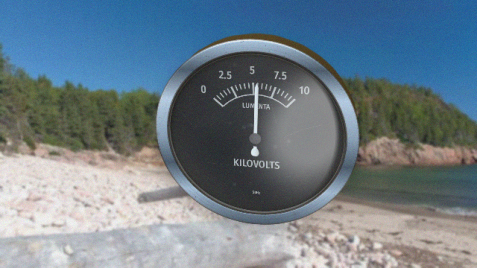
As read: **5.5** kV
